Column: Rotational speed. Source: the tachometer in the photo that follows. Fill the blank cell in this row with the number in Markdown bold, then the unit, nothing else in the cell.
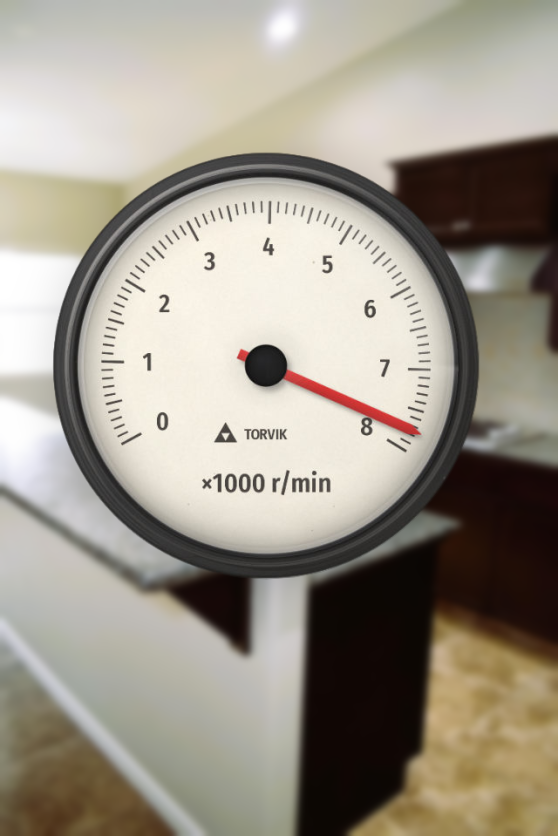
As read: **7750** rpm
